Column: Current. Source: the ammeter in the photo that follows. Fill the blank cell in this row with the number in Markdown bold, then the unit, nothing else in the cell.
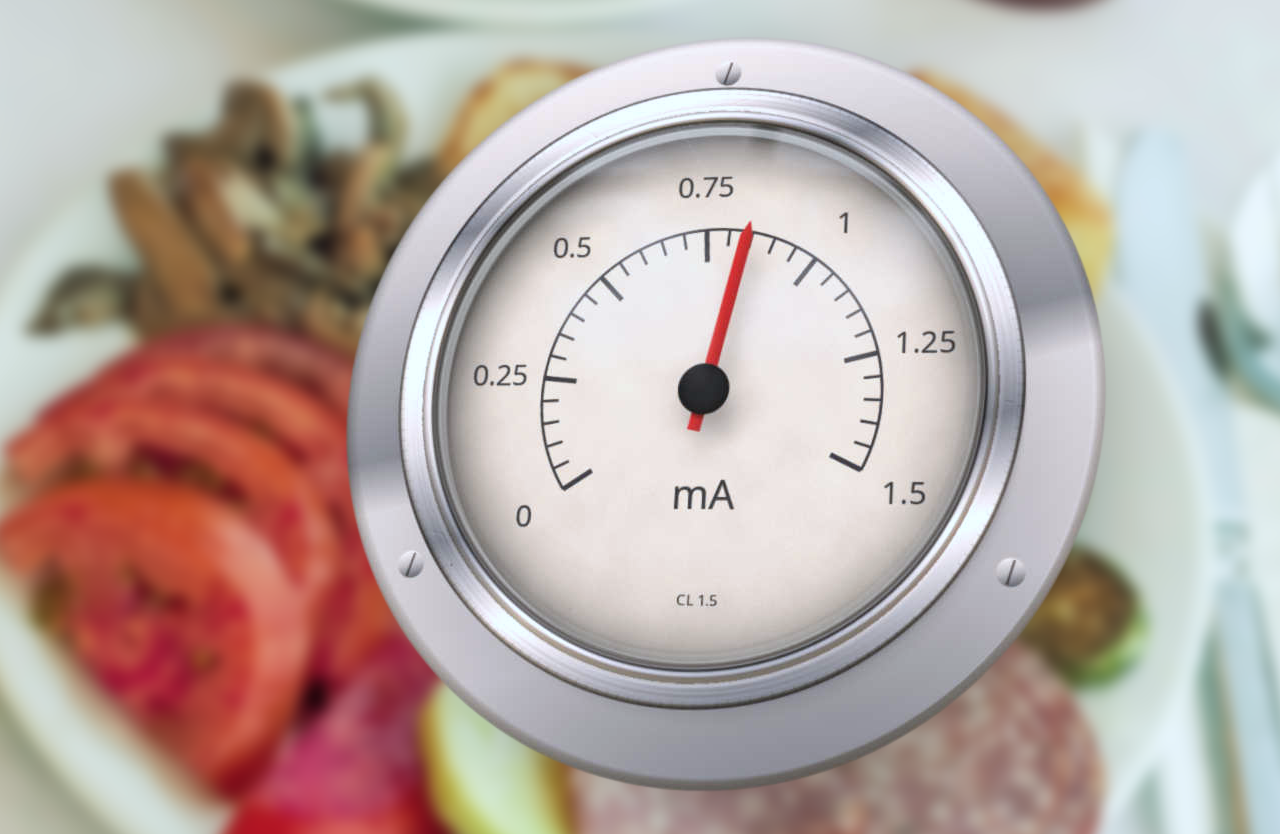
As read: **0.85** mA
